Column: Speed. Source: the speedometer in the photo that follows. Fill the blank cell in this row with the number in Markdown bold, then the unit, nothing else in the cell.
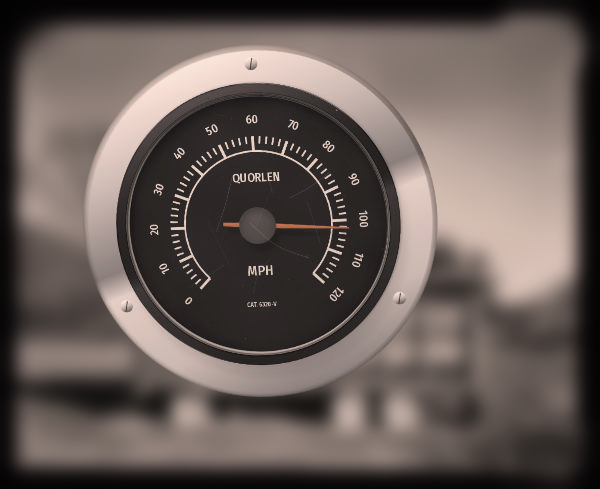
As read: **102** mph
